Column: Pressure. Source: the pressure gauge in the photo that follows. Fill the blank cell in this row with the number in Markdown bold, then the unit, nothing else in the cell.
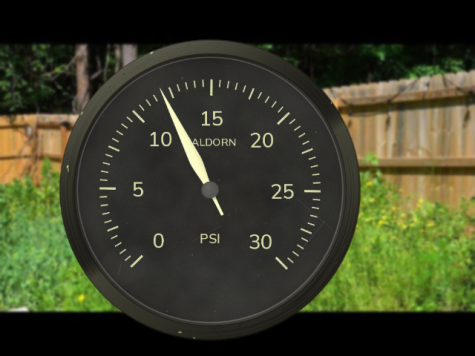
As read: **12** psi
